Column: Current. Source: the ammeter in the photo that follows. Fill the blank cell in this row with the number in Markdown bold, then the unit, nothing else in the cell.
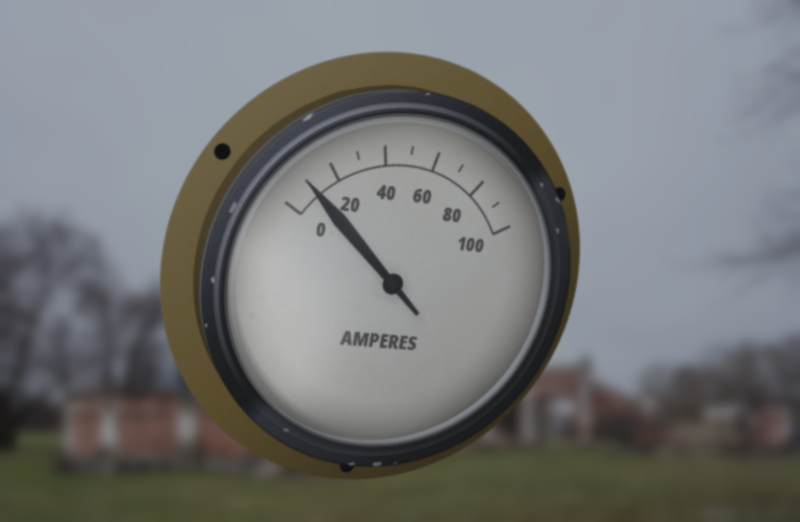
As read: **10** A
